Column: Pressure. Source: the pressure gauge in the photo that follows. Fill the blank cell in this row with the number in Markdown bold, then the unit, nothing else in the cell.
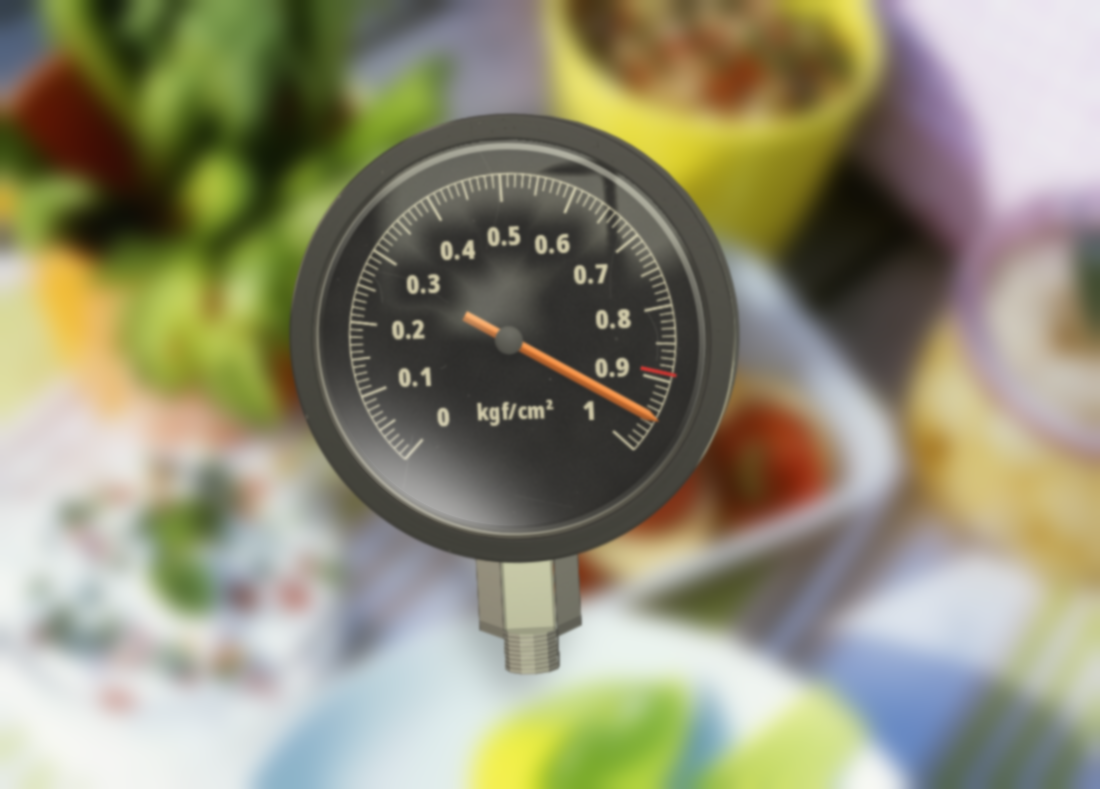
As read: **0.95** kg/cm²
